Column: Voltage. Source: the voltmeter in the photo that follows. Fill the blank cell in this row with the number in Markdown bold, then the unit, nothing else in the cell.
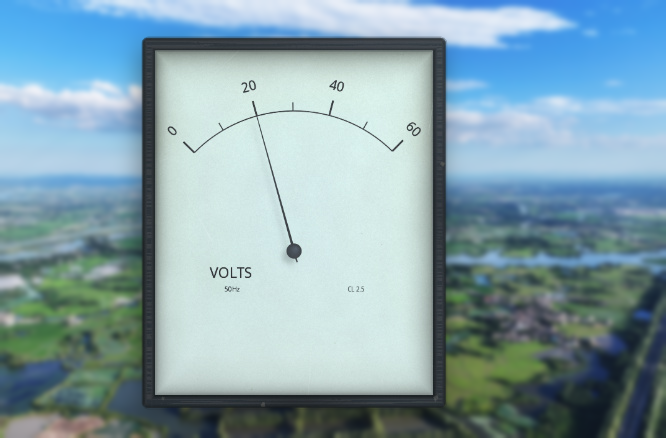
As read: **20** V
